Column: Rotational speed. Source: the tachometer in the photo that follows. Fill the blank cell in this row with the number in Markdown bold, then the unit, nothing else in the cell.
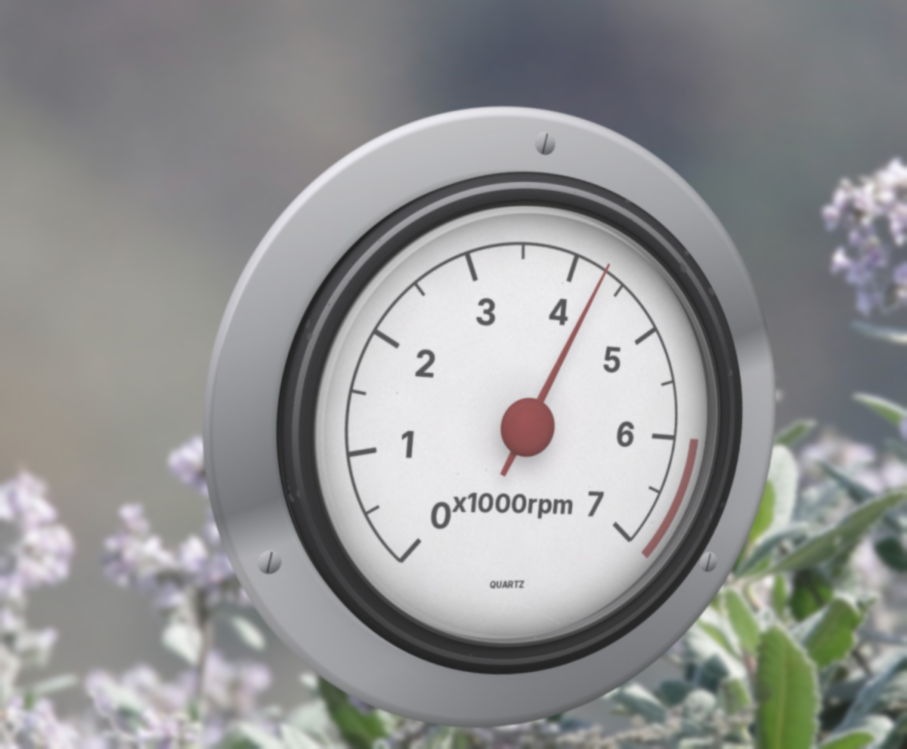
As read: **4250** rpm
